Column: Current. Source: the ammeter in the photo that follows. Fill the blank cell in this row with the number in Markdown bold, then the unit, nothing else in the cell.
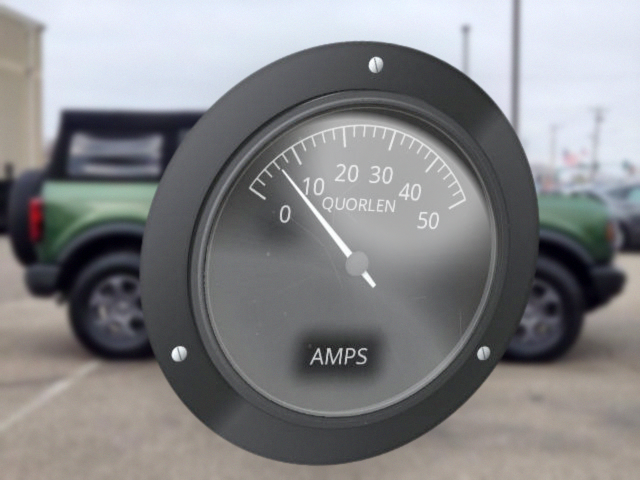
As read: **6** A
